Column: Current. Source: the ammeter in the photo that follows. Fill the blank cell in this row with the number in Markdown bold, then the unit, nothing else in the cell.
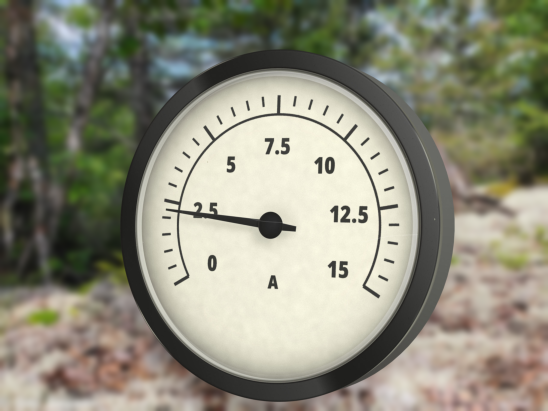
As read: **2.25** A
